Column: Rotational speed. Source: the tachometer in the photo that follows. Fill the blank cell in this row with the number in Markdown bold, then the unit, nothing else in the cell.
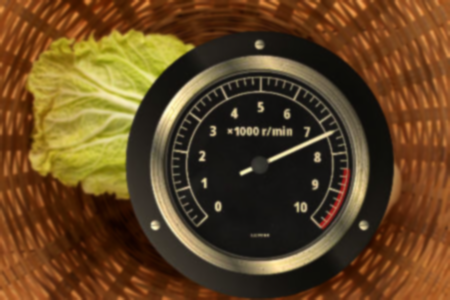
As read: **7400** rpm
